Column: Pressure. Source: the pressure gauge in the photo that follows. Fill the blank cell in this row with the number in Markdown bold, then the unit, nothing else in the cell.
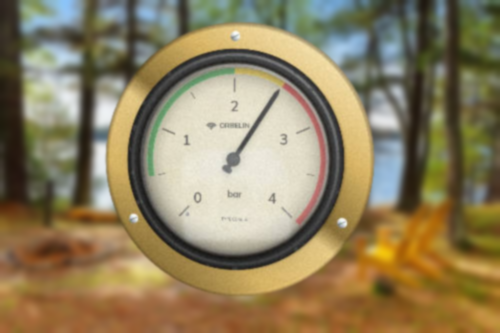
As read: **2.5** bar
